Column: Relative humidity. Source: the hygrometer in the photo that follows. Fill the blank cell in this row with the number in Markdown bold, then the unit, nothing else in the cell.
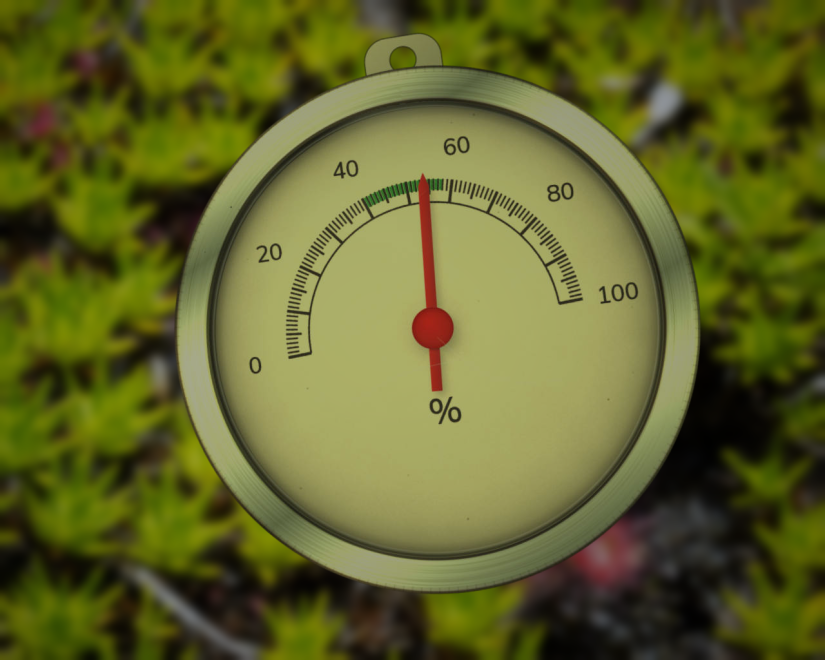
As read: **54** %
